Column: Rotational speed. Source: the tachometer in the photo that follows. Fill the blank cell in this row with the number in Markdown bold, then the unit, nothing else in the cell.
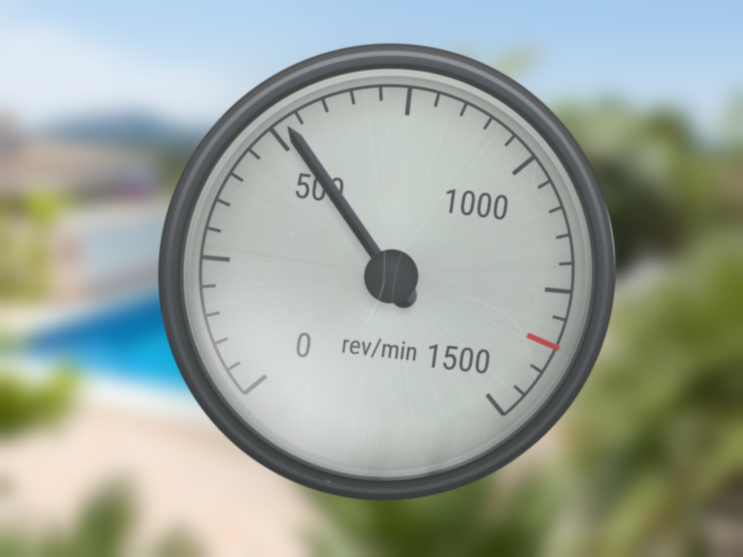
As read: **525** rpm
